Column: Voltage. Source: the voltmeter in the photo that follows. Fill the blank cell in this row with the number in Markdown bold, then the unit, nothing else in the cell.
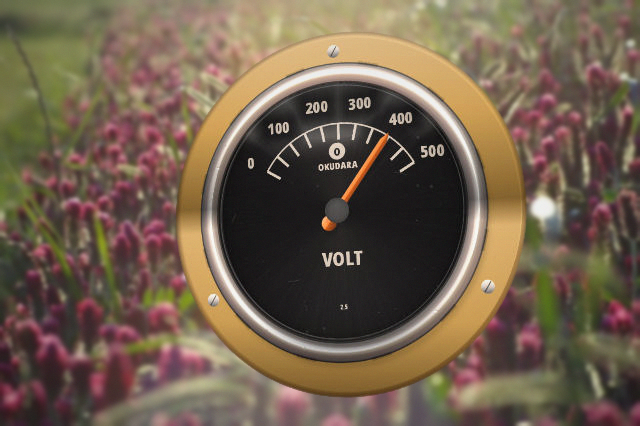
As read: **400** V
